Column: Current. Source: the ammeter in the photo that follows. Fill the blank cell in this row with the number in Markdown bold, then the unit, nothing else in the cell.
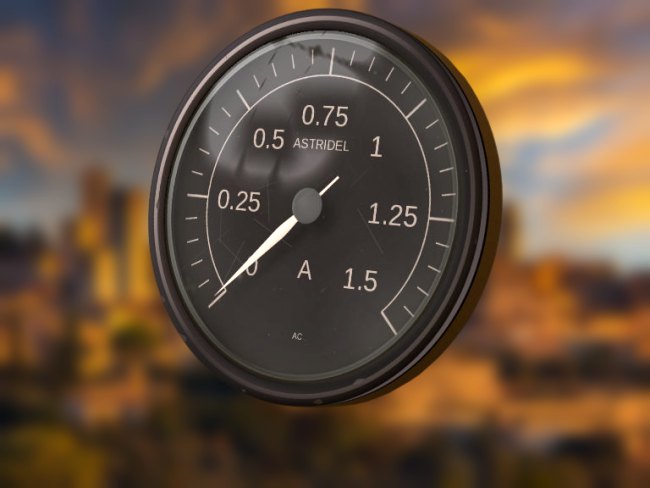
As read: **0** A
